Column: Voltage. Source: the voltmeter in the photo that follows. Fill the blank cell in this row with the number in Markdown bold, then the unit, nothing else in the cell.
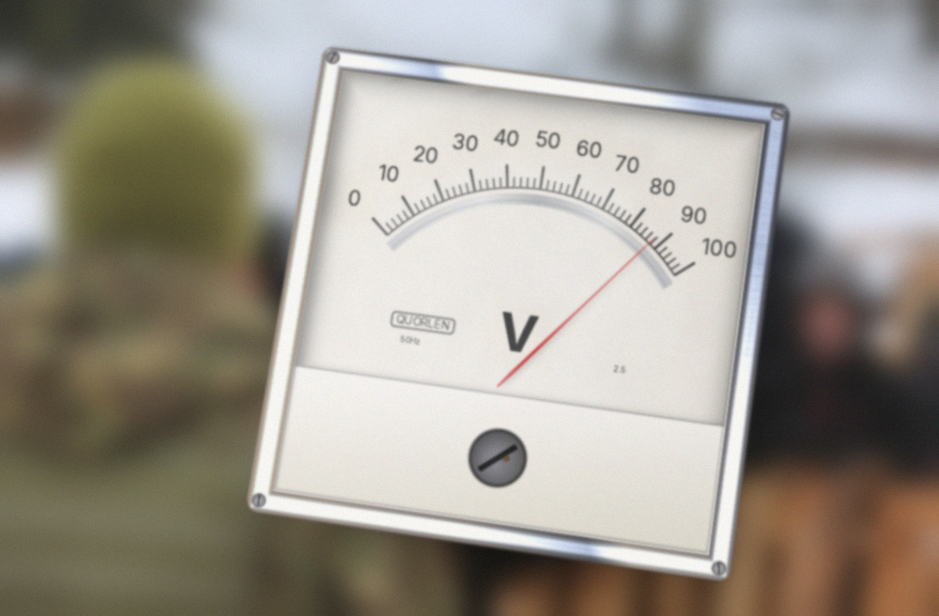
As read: **88** V
